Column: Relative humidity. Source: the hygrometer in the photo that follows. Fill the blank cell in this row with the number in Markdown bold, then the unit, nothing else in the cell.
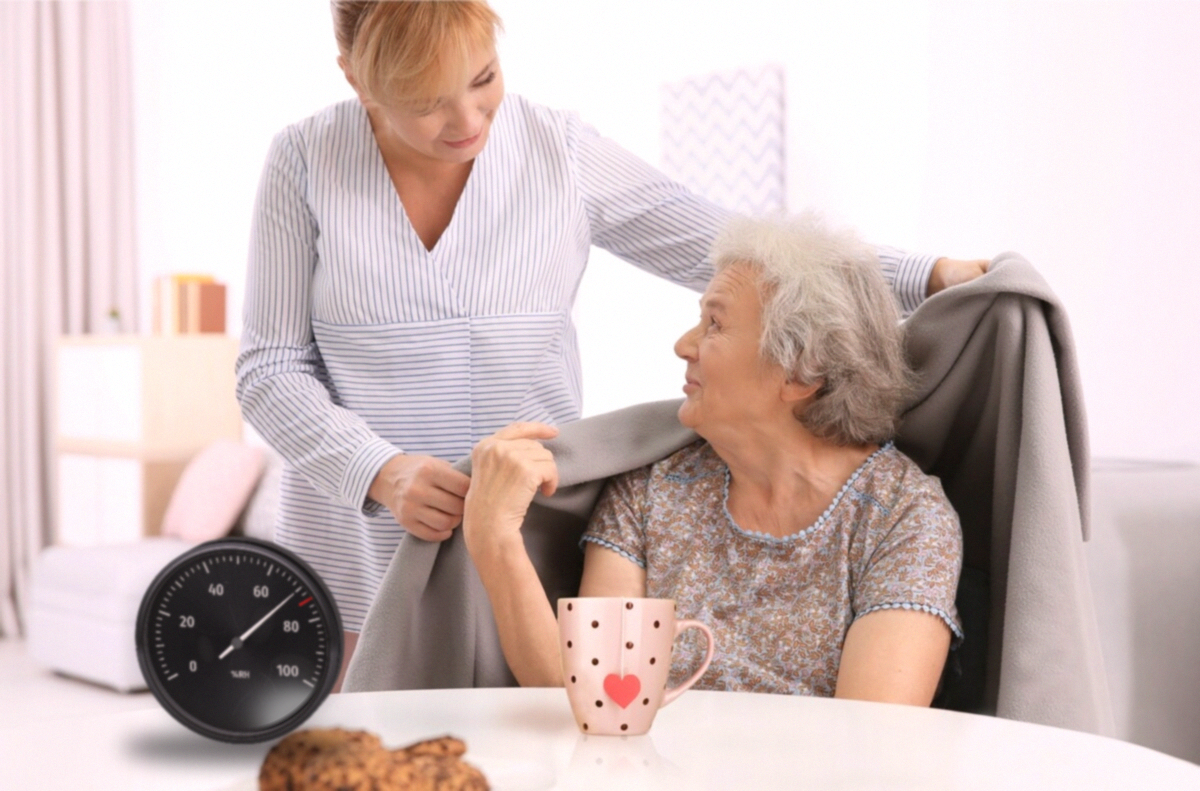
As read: **70** %
